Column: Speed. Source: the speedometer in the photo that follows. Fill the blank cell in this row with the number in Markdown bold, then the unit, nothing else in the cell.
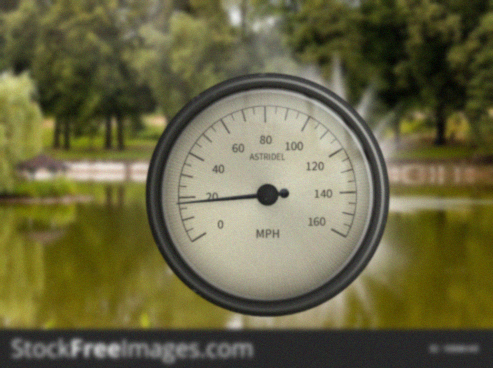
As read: **17.5** mph
